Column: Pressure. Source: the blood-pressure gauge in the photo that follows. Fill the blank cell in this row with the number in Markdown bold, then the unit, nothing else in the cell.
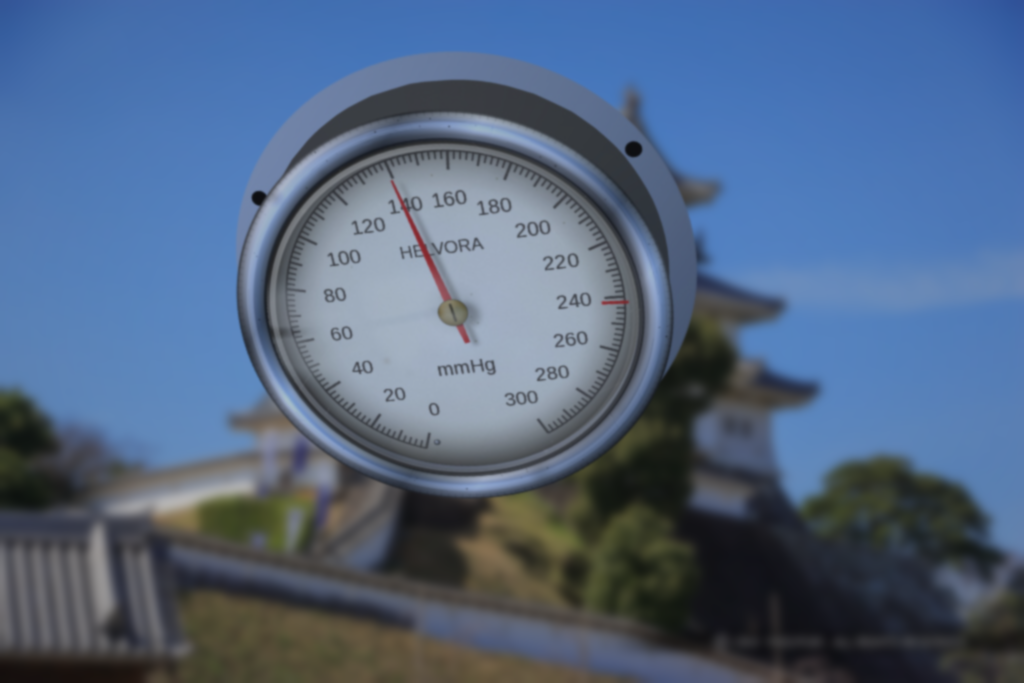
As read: **140** mmHg
